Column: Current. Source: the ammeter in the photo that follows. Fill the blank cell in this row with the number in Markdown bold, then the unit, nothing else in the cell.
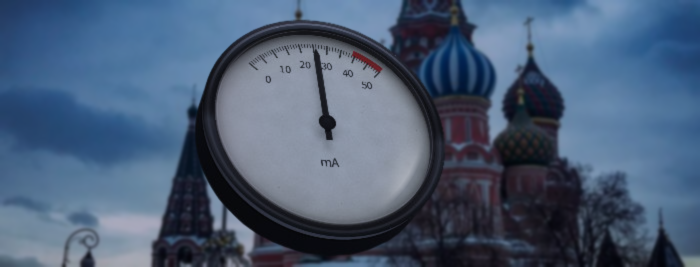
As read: **25** mA
